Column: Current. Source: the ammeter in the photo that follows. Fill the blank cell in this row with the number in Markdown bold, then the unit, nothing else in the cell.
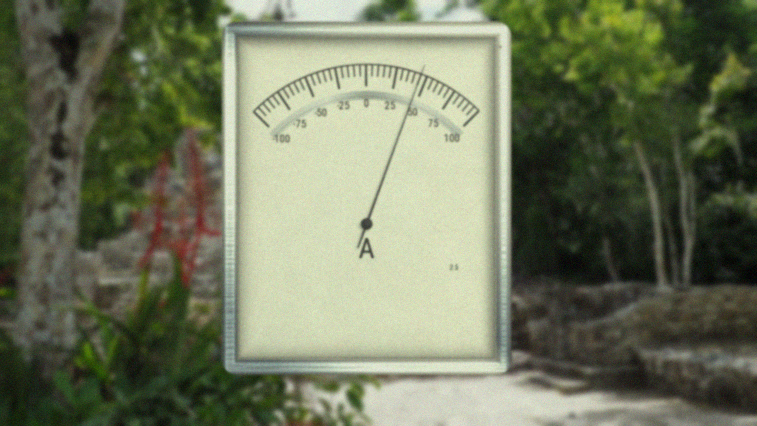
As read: **45** A
